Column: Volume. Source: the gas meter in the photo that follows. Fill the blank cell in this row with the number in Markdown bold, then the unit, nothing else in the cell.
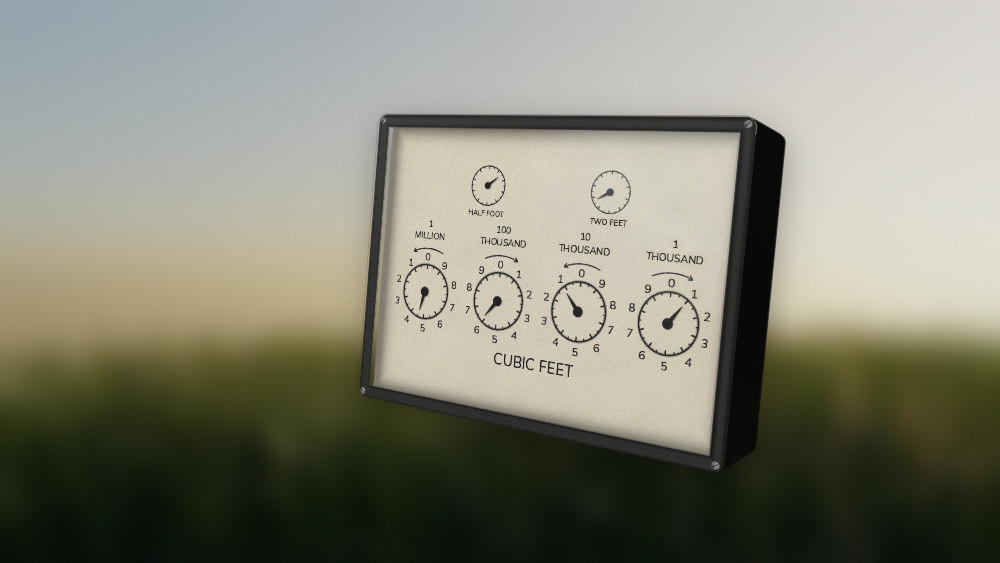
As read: **461100** ft³
